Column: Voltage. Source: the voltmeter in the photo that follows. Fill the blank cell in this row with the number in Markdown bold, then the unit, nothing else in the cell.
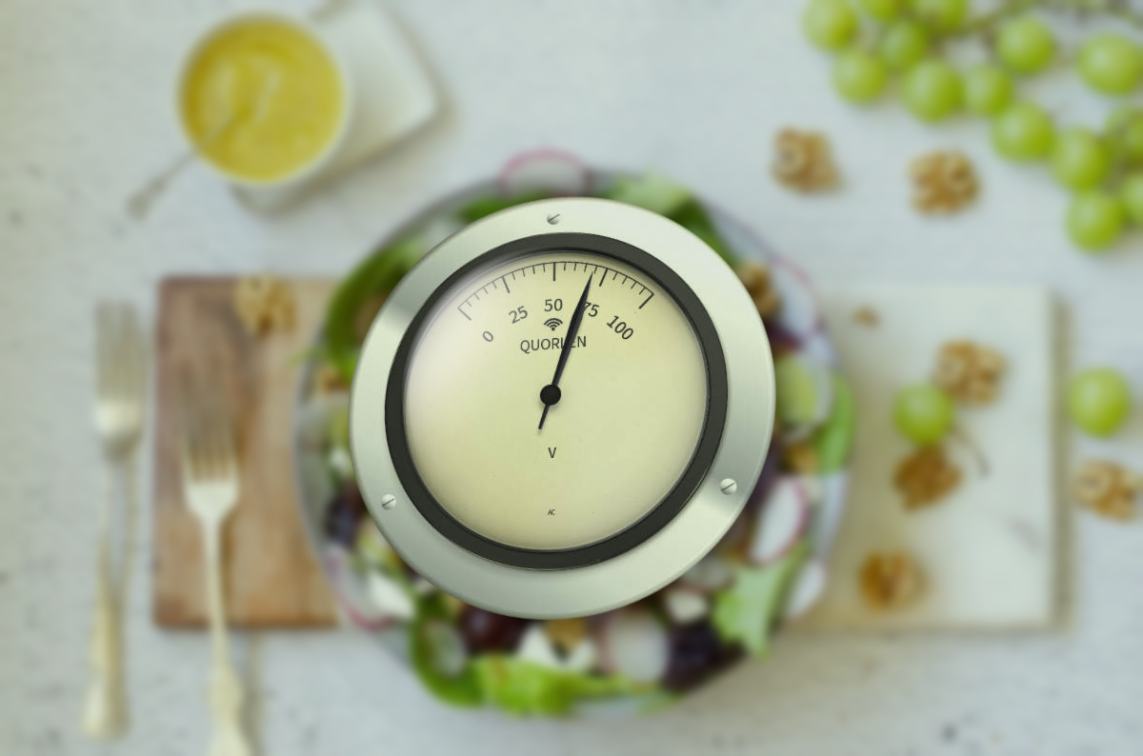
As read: **70** V
